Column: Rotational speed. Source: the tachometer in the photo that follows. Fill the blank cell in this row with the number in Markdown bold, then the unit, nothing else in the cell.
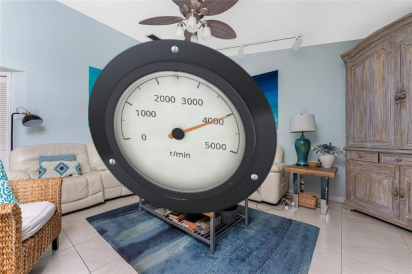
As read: **4000** rpm
